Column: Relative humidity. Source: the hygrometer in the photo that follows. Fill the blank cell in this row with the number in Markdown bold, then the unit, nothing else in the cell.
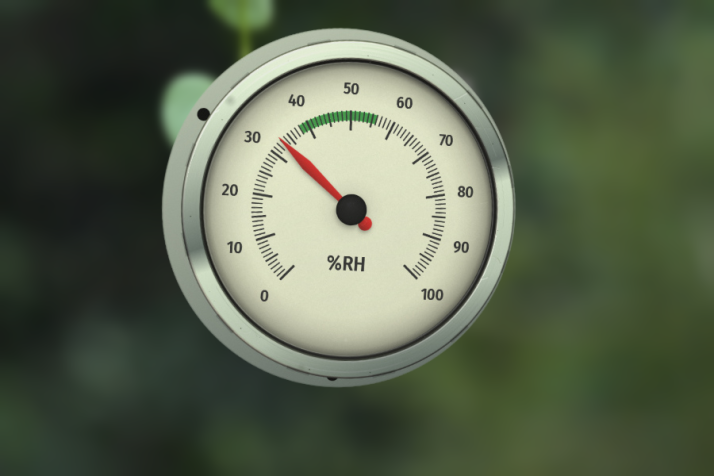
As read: **33** %
